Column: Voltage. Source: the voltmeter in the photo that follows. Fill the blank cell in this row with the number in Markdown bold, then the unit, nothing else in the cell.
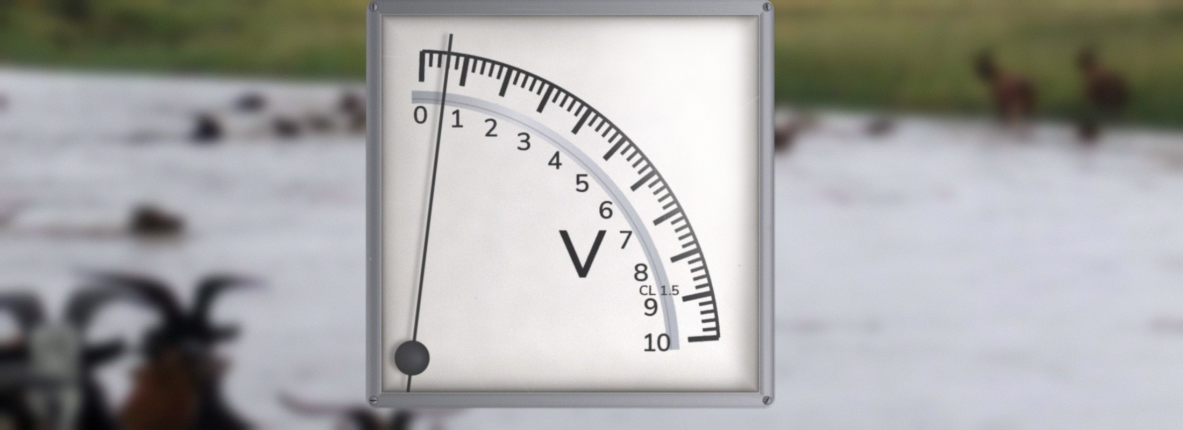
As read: **0.6** V
